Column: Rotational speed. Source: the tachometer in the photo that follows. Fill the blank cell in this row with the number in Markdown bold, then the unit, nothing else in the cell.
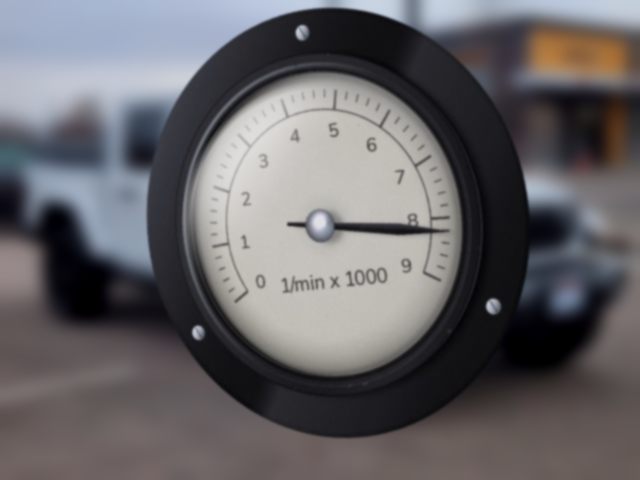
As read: **8200** rpm
